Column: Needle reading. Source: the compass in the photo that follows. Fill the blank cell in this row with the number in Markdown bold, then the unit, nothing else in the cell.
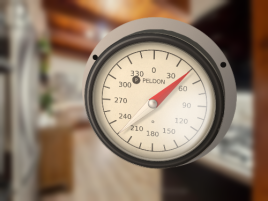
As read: **45** °
